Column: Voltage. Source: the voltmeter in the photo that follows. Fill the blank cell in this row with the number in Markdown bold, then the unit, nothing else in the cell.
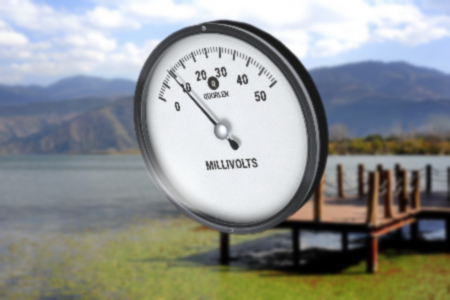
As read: **10** mV
